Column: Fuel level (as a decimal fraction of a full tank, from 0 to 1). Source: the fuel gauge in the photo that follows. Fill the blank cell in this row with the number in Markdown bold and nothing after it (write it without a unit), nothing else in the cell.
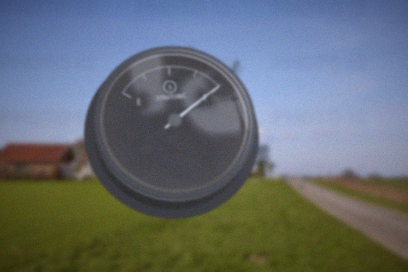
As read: **1**
